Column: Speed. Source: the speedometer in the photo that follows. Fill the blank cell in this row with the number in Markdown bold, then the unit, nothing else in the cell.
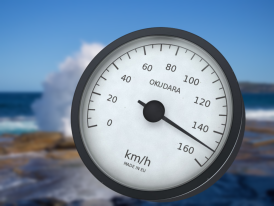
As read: **150** km/h
